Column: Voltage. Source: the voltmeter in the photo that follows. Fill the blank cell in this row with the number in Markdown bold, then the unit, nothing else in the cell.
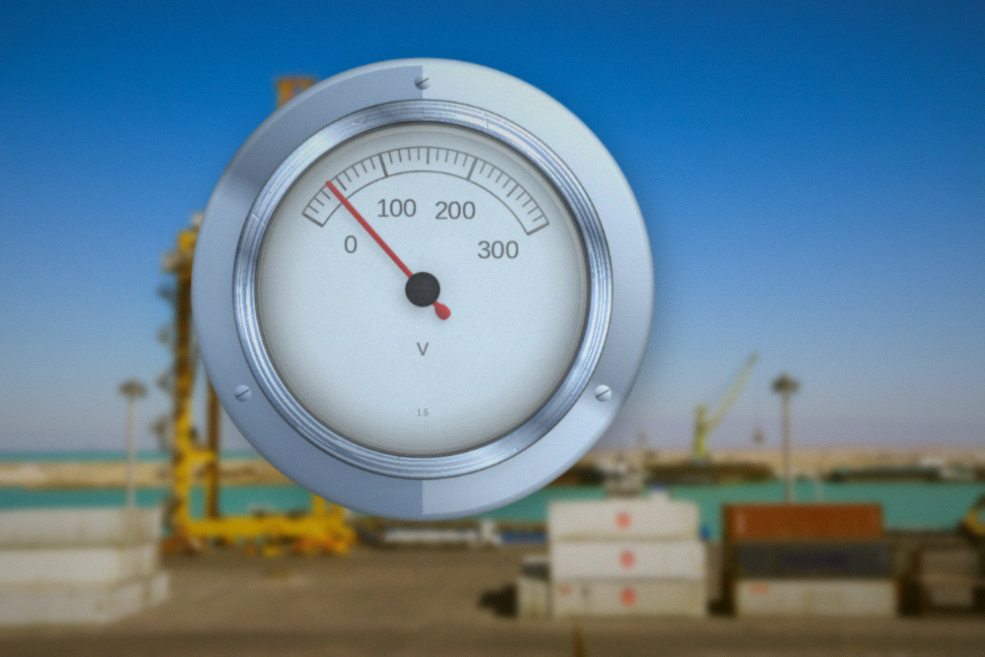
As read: **40** V
